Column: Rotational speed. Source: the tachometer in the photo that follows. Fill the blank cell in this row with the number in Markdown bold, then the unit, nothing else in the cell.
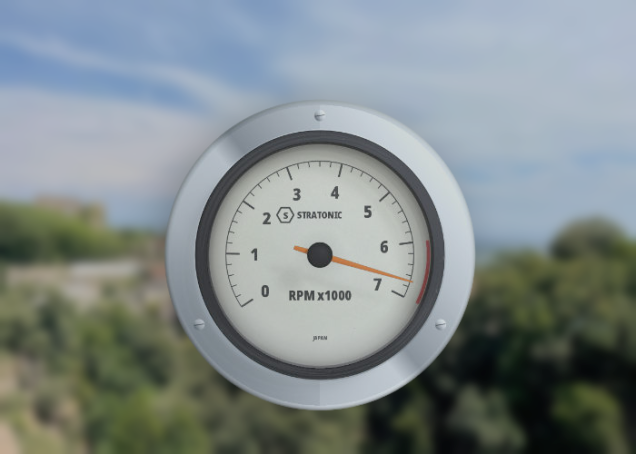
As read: **6700** rpm
